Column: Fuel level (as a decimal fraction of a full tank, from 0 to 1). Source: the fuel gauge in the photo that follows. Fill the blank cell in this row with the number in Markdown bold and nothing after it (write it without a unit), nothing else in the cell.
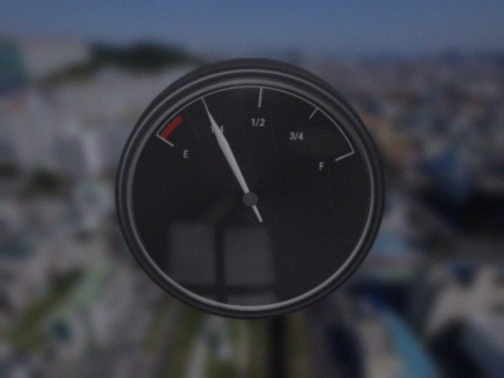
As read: **0.25**
